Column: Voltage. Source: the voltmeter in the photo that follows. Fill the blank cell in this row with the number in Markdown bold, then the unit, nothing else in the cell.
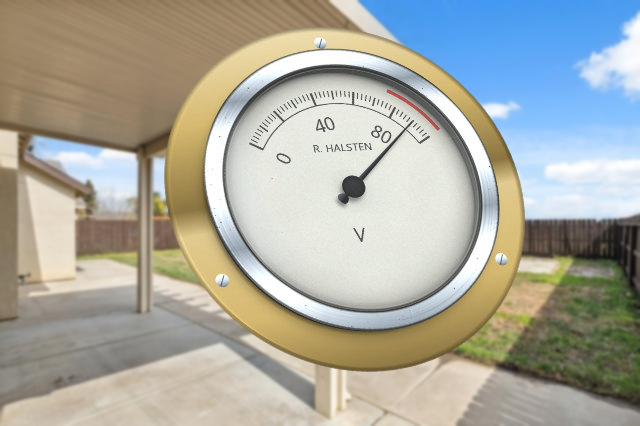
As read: **90** V
